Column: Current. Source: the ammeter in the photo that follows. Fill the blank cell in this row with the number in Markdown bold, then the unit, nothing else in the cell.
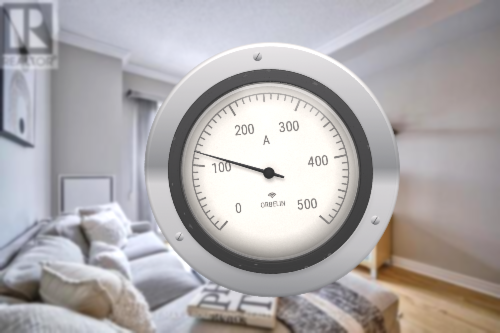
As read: **120** A
